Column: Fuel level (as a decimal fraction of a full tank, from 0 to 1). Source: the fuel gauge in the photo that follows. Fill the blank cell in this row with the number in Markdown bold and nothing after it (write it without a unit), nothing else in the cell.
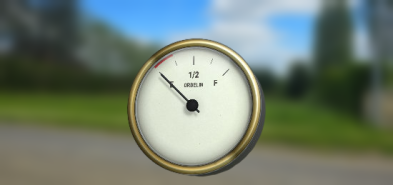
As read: **0**
